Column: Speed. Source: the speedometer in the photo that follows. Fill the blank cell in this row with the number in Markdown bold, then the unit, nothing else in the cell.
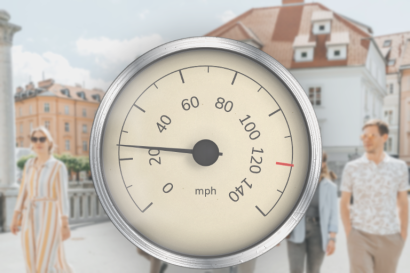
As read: **25** mph
